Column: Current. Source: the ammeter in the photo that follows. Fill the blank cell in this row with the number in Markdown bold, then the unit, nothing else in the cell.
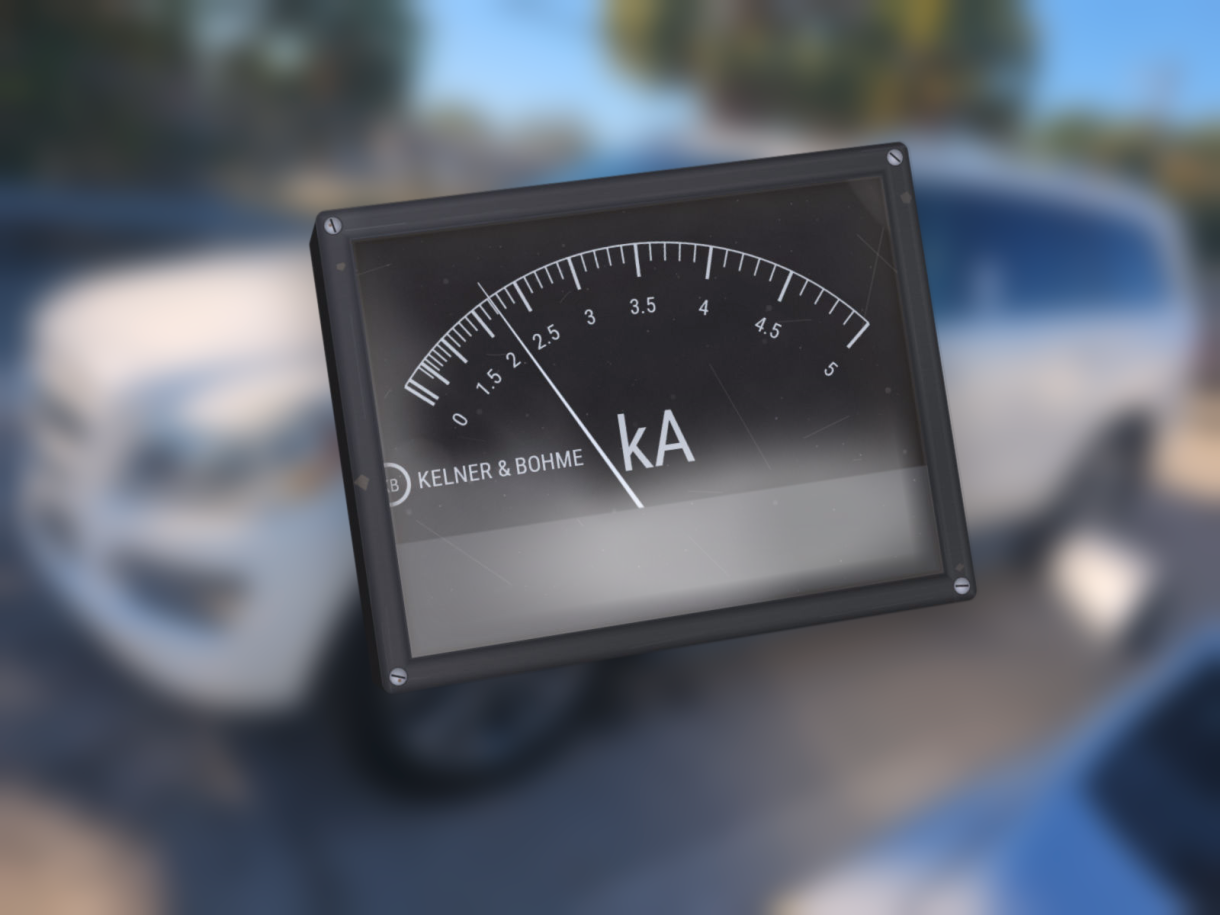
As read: **2.2** kA
